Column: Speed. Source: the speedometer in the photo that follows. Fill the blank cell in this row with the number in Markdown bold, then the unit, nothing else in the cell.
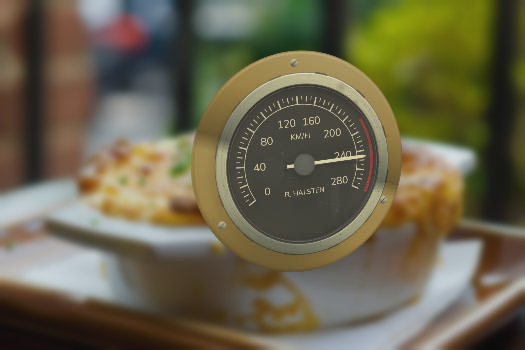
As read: **245** km/h
